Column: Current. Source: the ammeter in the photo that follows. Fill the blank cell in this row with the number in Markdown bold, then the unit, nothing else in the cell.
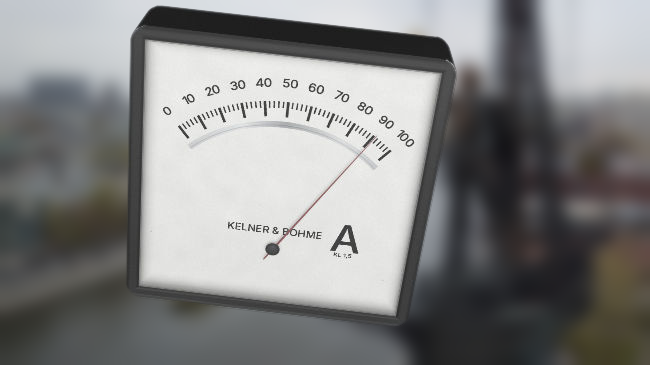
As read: **90** A
